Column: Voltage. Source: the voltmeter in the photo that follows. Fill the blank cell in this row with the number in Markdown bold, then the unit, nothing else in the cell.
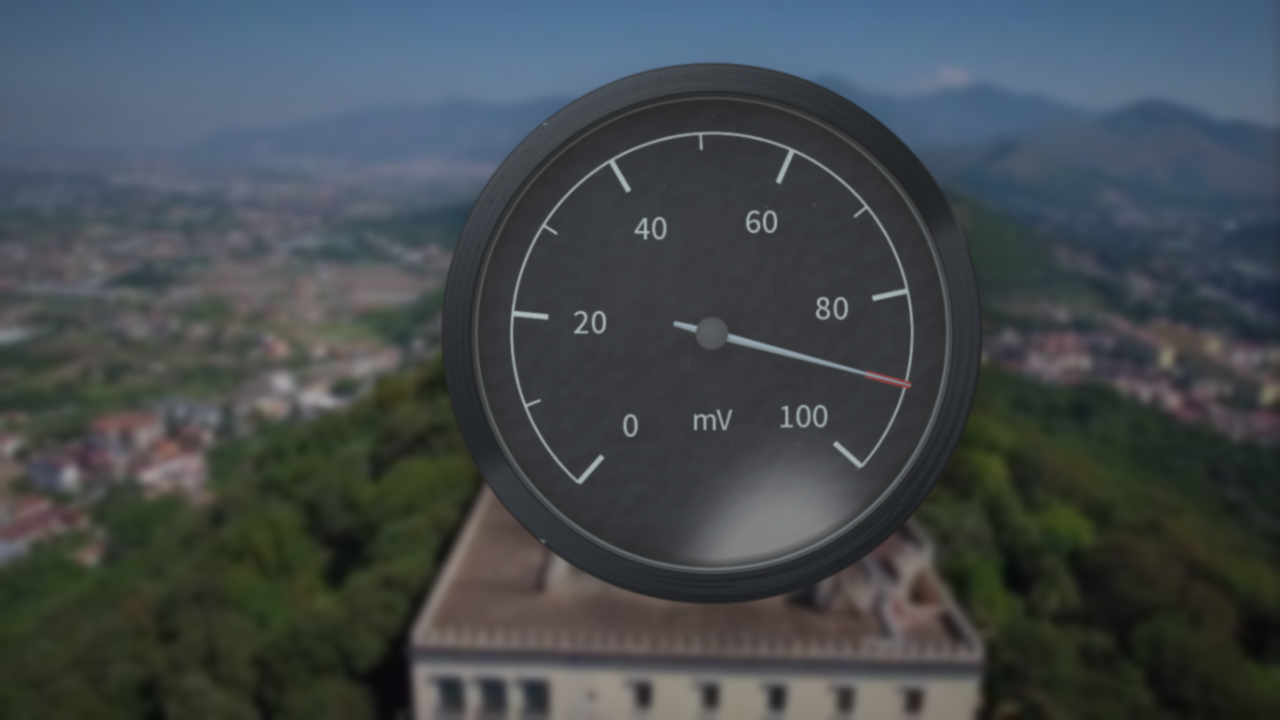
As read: **90** mV
